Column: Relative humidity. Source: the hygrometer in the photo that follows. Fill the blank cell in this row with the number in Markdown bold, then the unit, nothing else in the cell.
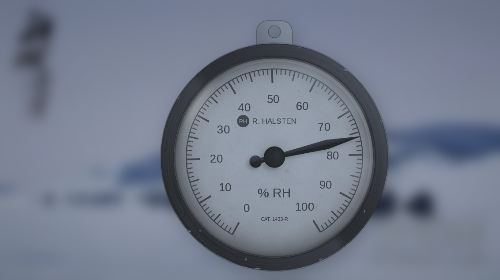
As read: **76** %
